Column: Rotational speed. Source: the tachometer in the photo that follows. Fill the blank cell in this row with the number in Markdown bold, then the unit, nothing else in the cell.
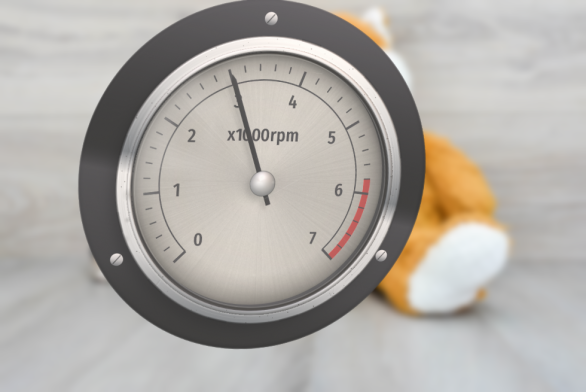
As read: **3000** rpm
